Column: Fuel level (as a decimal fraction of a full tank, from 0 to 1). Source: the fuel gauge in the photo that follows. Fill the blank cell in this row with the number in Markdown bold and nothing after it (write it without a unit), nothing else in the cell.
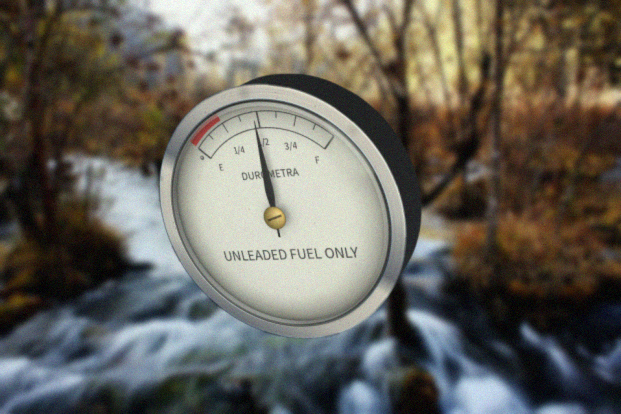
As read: **0.5**
